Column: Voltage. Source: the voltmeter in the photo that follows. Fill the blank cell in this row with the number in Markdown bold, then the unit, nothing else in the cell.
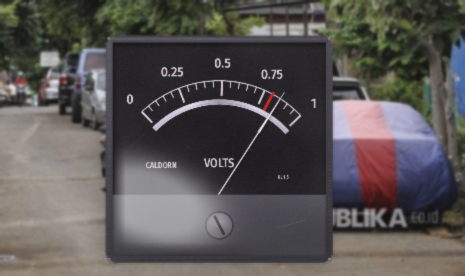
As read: **0.85** V
